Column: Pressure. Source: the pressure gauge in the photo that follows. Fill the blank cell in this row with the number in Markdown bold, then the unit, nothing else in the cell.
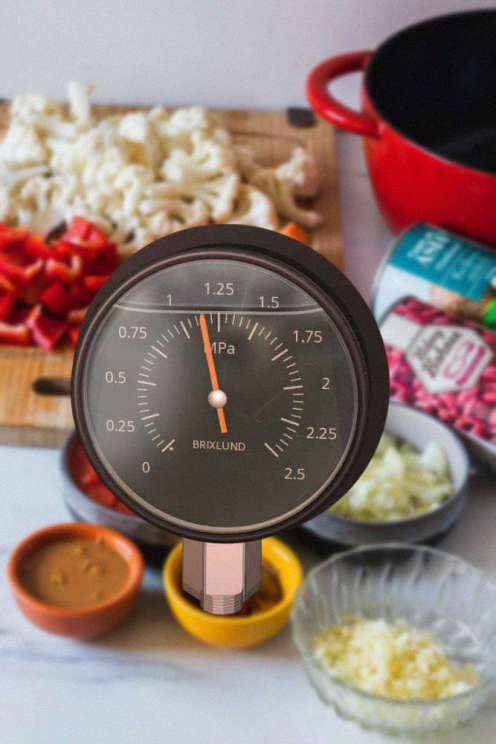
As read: **1.15** MPa
